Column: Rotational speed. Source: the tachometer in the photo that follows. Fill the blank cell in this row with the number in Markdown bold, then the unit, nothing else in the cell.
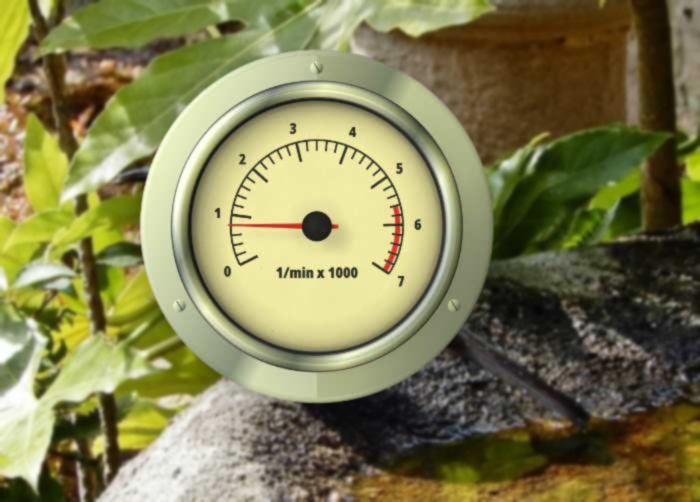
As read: **800** rpm
